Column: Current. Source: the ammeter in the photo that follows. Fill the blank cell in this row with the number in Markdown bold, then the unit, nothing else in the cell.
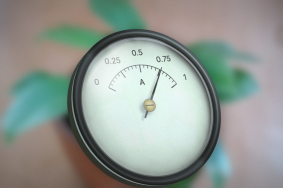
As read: **0.75** A
